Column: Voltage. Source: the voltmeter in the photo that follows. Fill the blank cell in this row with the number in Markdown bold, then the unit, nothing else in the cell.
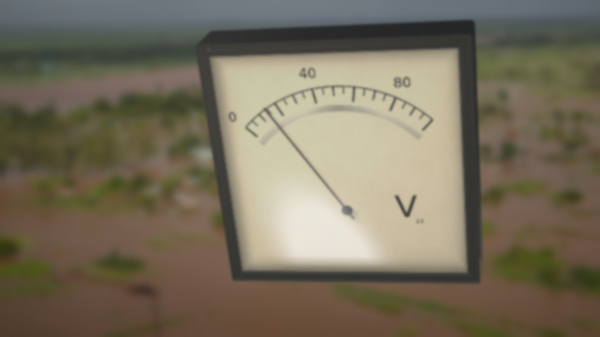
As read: **15** V
